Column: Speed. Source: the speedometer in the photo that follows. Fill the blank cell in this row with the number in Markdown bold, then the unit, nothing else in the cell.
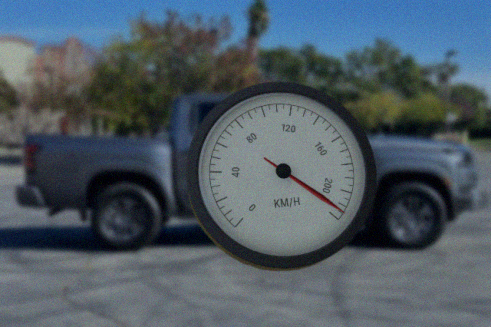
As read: **215** km/h
